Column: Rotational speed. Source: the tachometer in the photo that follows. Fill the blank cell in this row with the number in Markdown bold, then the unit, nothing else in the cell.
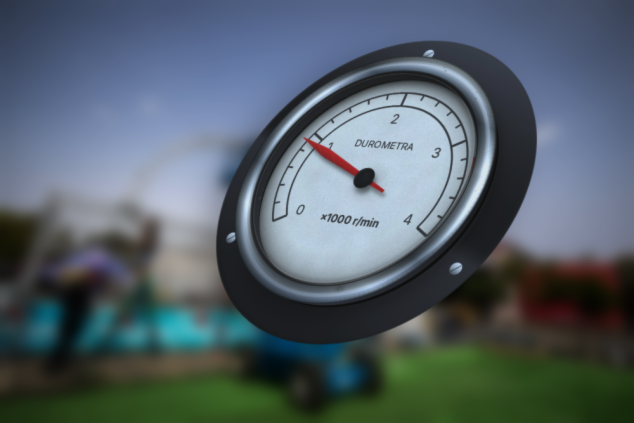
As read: **900** rpm
